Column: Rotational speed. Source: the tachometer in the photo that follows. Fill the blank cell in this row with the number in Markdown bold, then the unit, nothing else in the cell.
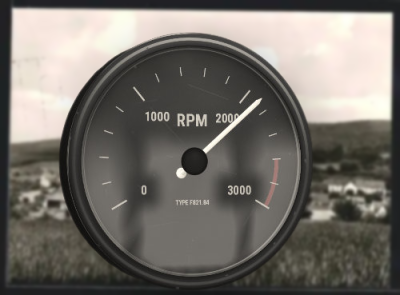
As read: **2100** rpm
